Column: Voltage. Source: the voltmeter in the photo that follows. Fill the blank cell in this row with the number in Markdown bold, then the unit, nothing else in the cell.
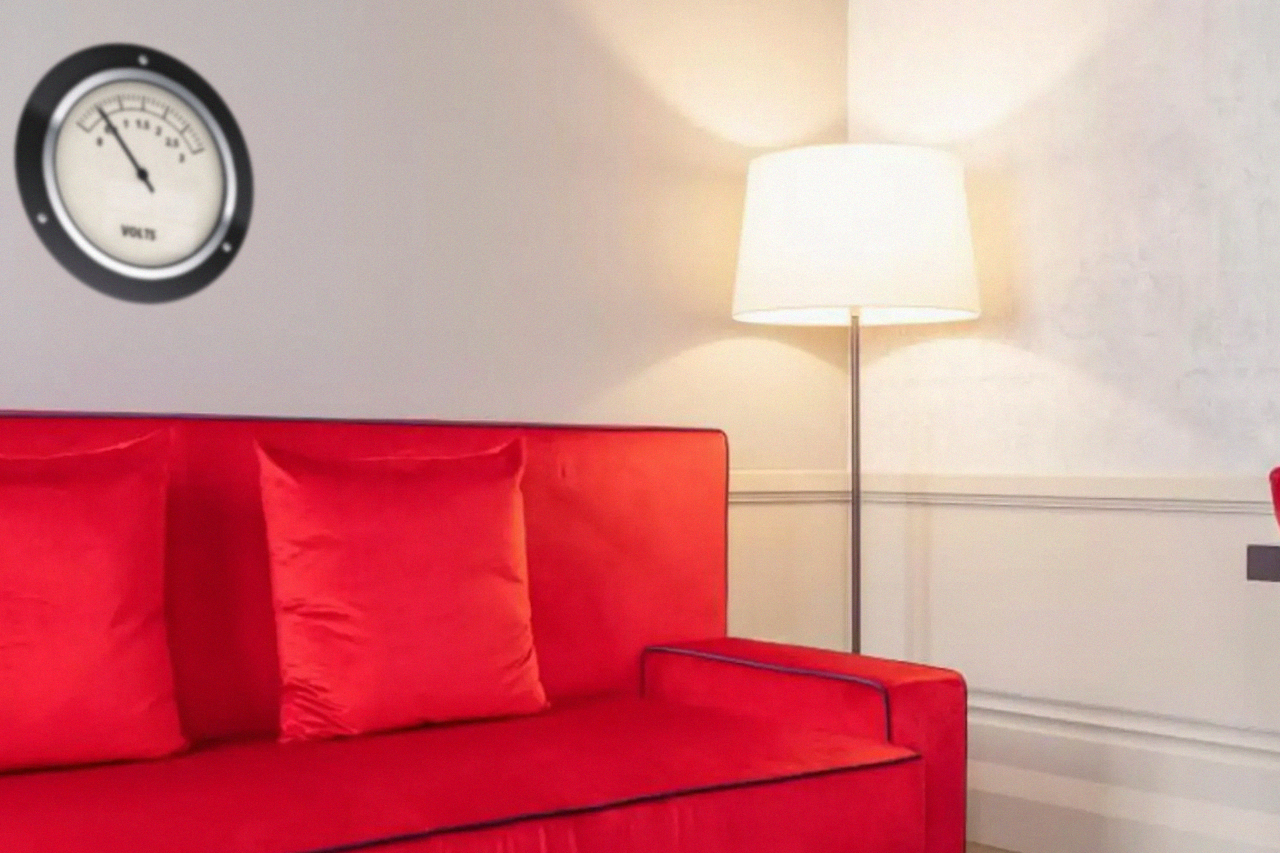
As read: **0.5** V
